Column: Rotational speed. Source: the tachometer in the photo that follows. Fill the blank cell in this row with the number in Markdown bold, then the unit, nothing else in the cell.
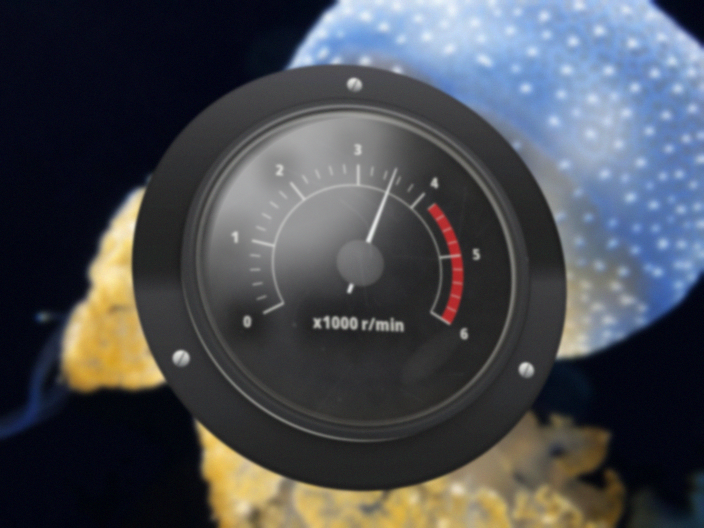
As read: **3500** rpm
